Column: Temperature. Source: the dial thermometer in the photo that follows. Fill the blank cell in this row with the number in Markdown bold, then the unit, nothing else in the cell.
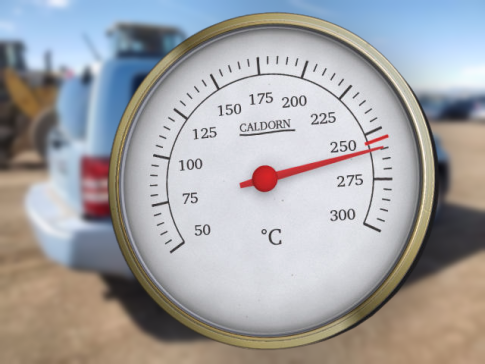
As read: **260** °C
